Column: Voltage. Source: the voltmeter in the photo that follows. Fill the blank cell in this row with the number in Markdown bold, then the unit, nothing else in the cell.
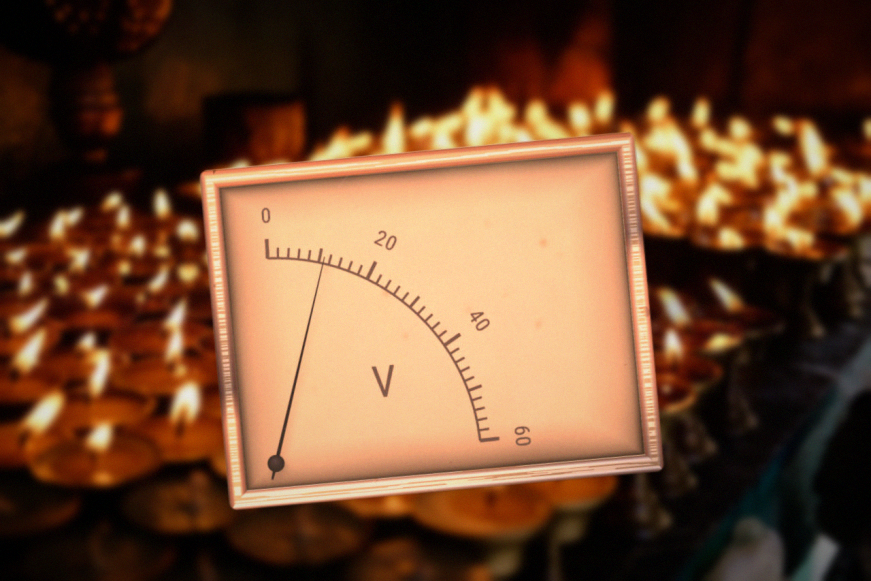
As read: **11** V
